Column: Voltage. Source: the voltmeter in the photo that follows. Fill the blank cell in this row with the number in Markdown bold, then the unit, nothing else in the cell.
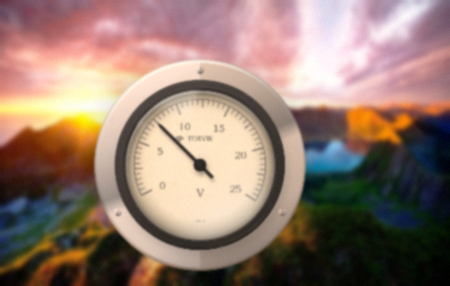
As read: **7.5** V
